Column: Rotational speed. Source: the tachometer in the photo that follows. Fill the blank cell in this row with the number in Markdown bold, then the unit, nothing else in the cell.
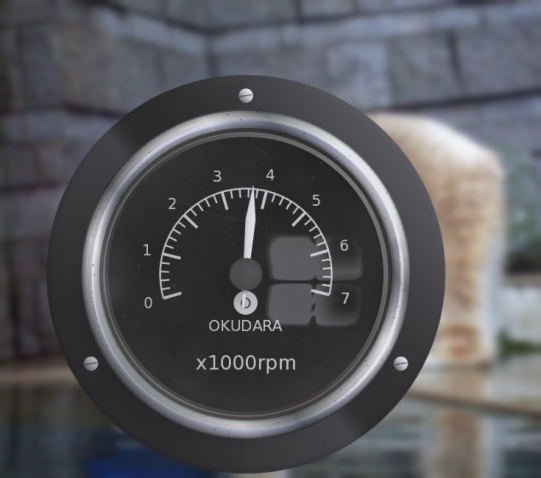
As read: **3700** rpm
